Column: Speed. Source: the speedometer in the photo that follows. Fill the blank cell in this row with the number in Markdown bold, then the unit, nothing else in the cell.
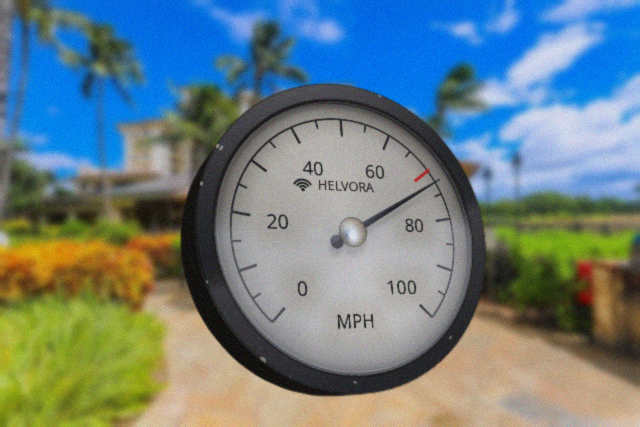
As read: **72.5** mph
